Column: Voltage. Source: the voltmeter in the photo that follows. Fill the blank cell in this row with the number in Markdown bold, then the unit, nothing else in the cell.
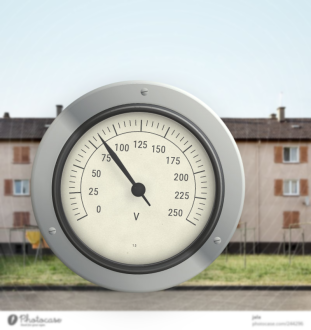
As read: **85** V
